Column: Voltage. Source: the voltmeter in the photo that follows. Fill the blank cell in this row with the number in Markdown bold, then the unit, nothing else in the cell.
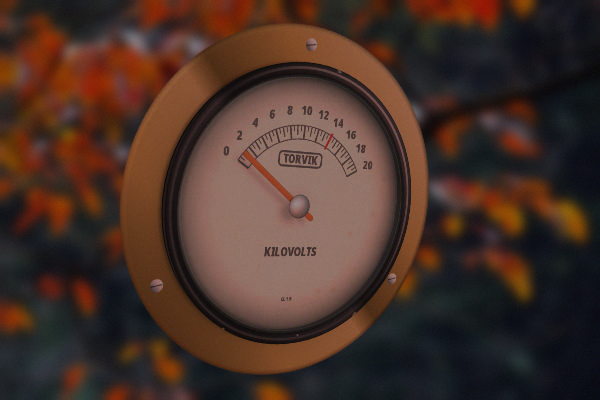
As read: **1** kV
